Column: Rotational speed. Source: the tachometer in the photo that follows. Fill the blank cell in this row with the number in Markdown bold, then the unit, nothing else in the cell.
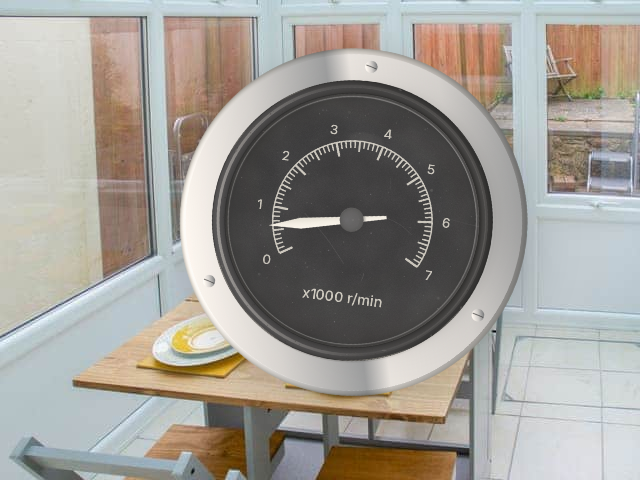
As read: **600** rpm
